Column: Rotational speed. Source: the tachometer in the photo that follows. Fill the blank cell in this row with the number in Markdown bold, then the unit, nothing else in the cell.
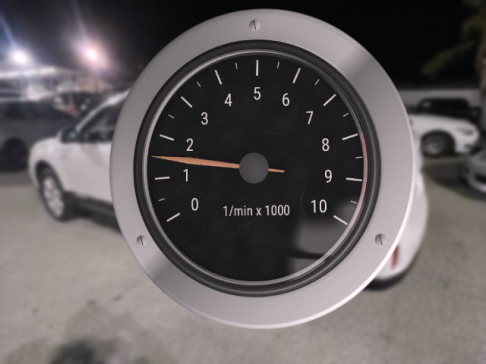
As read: **1500** rpm
